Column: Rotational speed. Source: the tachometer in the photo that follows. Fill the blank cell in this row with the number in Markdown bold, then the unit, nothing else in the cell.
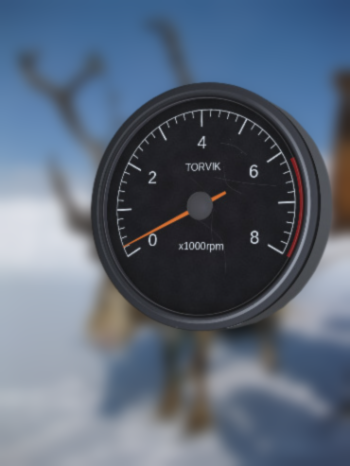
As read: **200** rpm
